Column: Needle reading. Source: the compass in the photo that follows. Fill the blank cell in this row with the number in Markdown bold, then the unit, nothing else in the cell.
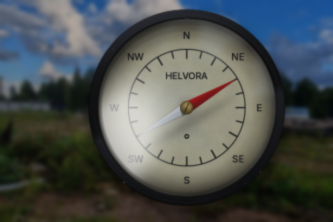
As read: **60** °
